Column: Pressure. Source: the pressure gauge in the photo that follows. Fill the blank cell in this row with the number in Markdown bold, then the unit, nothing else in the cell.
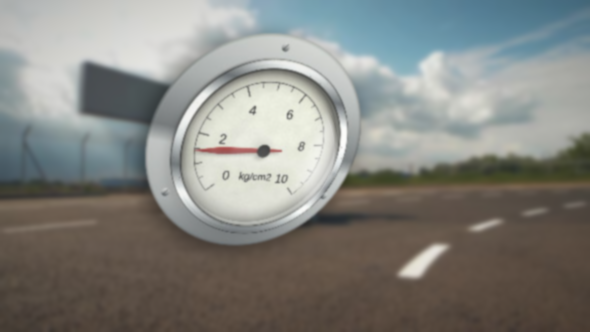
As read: **1.5** kg/cm²
